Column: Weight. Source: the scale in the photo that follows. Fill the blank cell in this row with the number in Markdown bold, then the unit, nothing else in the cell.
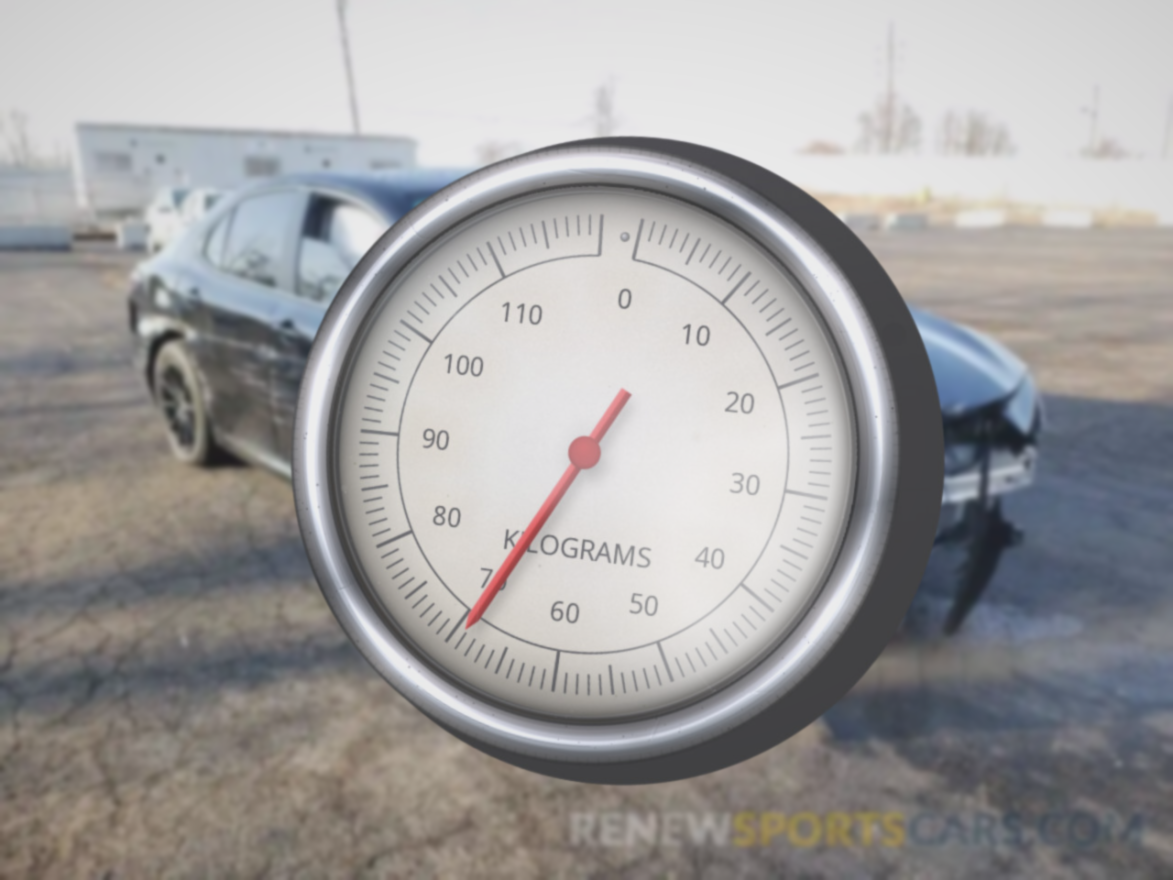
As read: **69** kg
